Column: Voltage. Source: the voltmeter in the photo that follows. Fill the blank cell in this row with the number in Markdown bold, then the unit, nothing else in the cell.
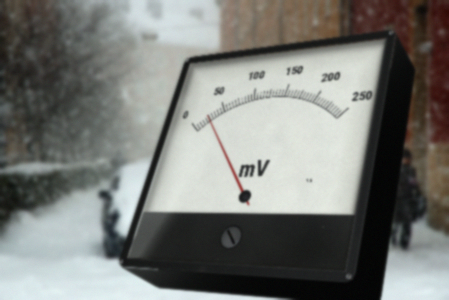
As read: **25** mV
